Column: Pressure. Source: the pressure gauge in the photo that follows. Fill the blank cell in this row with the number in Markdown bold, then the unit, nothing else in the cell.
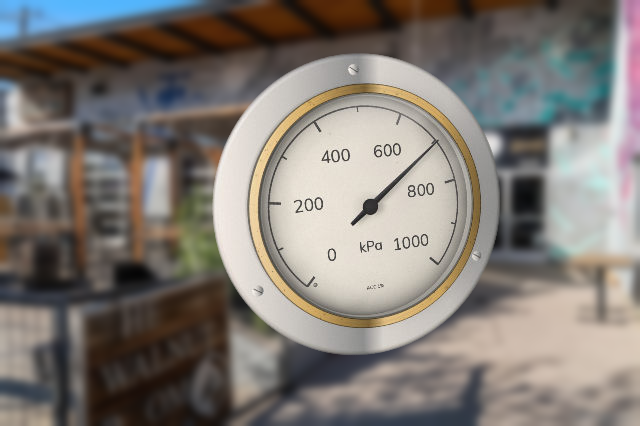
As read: **700** kPa
